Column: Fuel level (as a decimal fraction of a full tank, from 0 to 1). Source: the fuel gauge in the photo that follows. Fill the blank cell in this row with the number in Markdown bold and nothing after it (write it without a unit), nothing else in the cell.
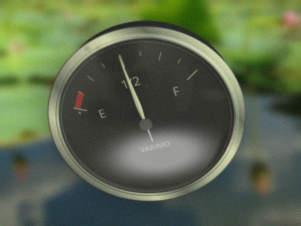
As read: **0.5**
